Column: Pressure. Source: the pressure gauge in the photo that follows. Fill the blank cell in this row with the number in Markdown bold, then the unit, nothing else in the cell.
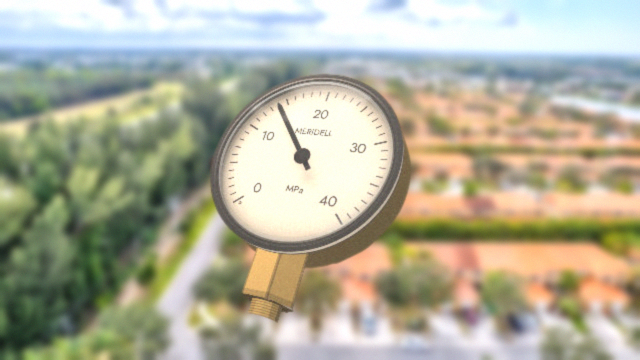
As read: **14** MPa
